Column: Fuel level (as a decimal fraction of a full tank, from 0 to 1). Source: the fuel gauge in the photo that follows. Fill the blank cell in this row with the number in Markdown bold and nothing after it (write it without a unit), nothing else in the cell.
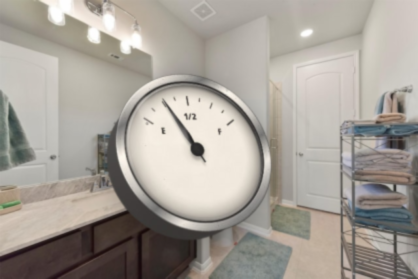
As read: **0.25**
